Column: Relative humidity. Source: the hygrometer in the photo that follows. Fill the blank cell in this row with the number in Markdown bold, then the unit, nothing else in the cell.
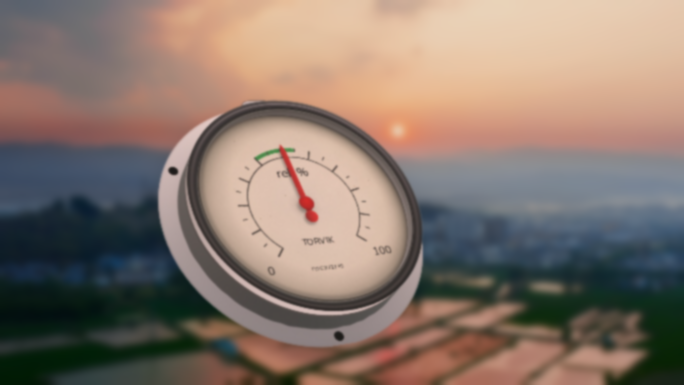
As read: **50** %
